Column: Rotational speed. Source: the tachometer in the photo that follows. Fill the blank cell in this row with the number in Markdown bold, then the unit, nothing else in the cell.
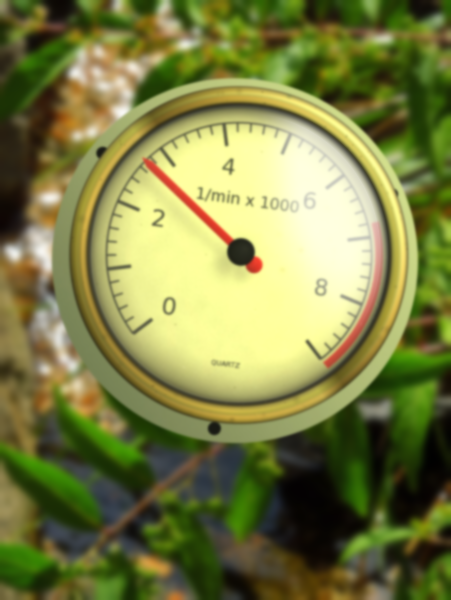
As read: **2700** rpm
